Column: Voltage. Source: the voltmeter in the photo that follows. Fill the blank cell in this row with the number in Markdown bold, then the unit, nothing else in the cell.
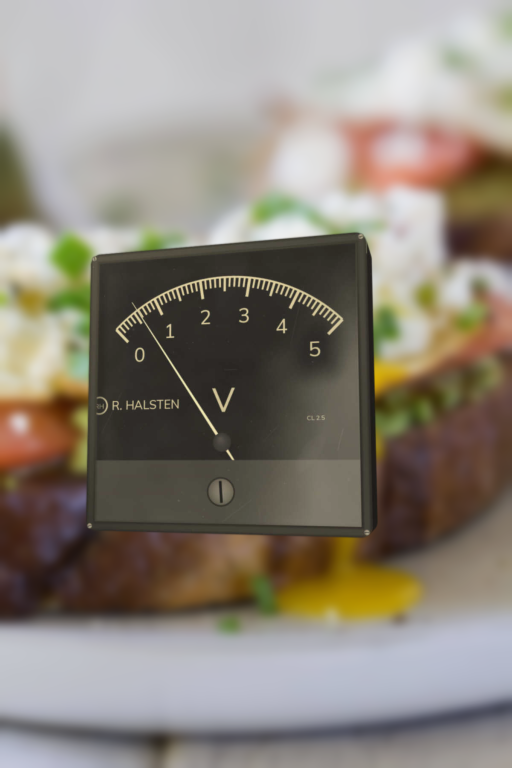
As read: **0.6** V
